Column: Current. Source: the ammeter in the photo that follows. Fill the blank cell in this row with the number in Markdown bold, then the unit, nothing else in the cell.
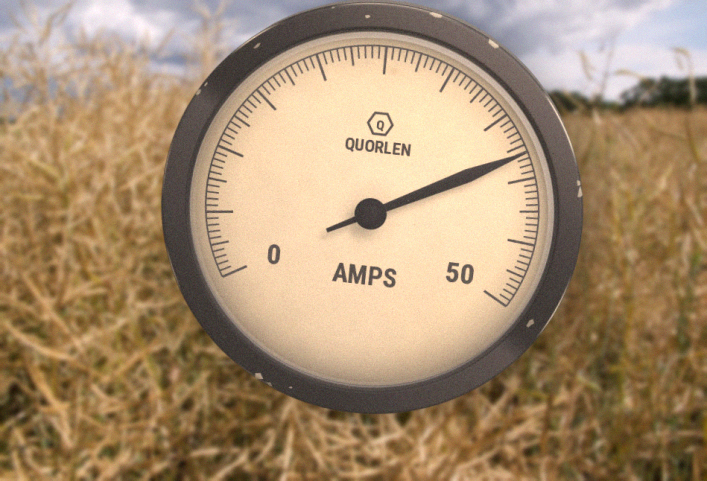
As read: **38** A
